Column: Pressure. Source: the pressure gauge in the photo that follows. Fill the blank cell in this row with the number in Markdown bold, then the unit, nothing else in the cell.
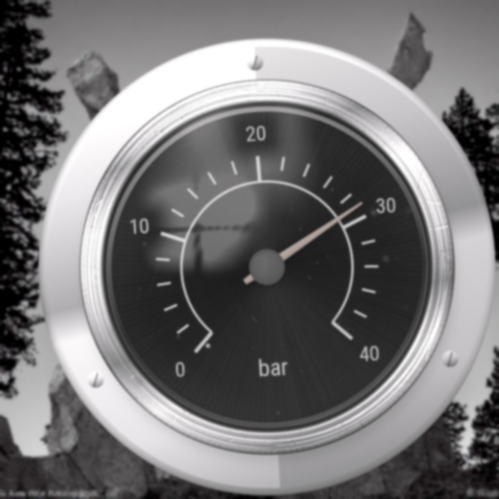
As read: **29** bar
